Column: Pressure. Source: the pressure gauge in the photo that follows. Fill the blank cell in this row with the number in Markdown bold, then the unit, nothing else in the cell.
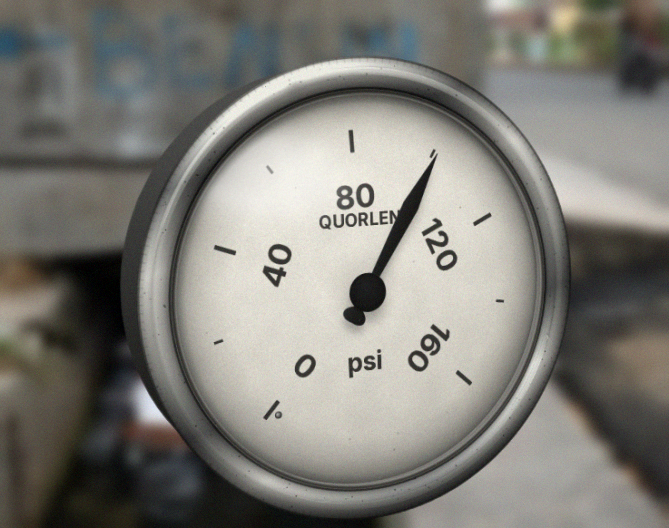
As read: **100** psi
